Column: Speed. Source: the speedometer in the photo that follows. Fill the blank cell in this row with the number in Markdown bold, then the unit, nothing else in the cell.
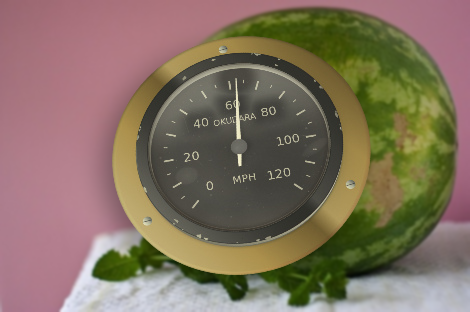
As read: **62.5** mph
